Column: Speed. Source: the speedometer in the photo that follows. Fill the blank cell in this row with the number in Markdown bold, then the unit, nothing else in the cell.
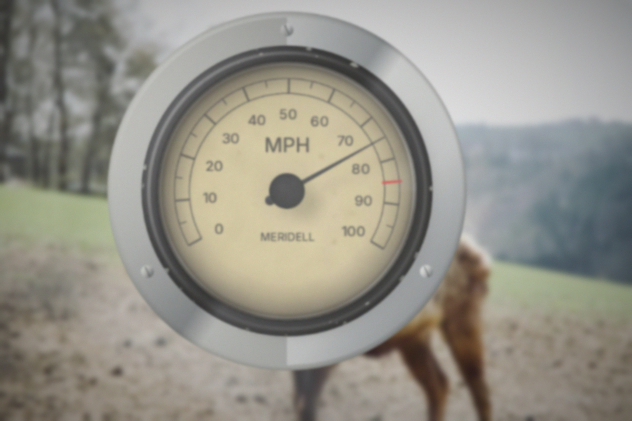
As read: **75** mph
